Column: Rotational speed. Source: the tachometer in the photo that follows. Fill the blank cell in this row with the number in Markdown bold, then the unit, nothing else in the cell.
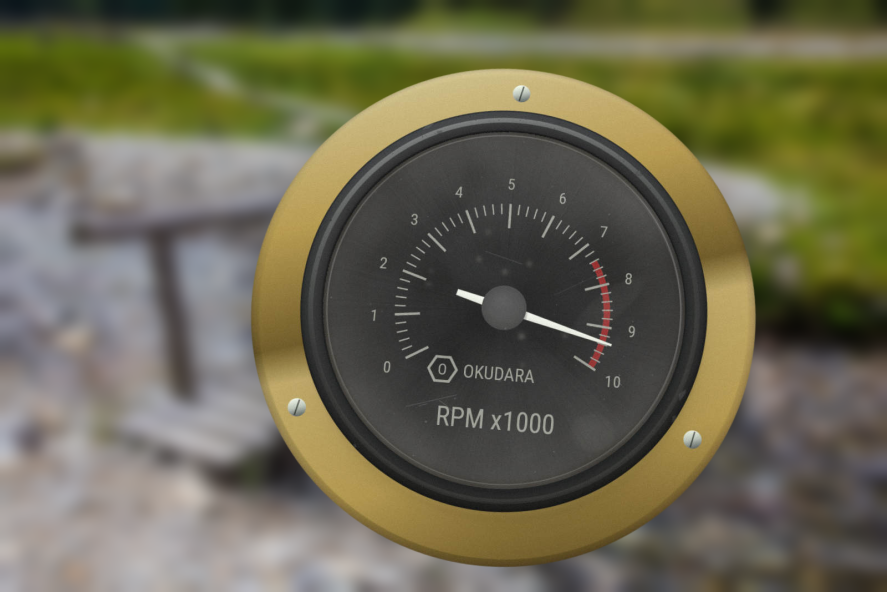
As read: **9400** rpm
